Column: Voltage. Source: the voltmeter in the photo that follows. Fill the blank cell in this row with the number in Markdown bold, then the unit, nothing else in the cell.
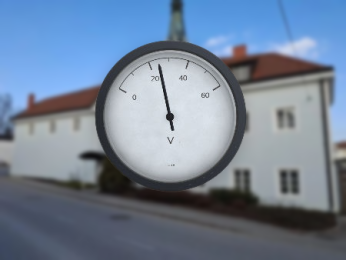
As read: **25** V
